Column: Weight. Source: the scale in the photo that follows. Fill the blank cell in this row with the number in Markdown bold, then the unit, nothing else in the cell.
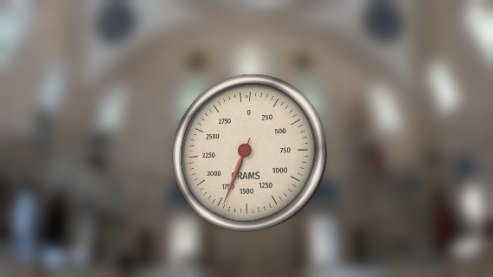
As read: **1700** g
